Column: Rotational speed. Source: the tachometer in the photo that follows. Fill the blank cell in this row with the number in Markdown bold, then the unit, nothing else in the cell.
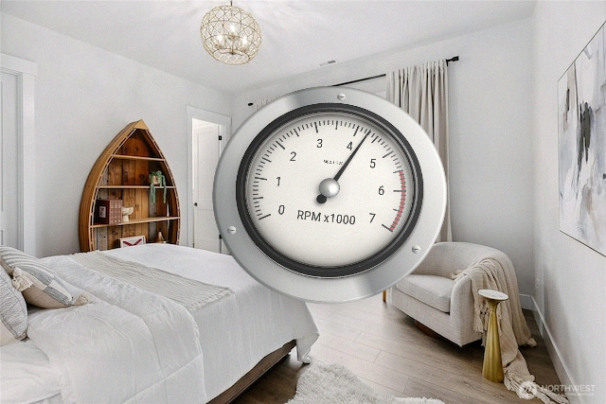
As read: **4300** rpm
